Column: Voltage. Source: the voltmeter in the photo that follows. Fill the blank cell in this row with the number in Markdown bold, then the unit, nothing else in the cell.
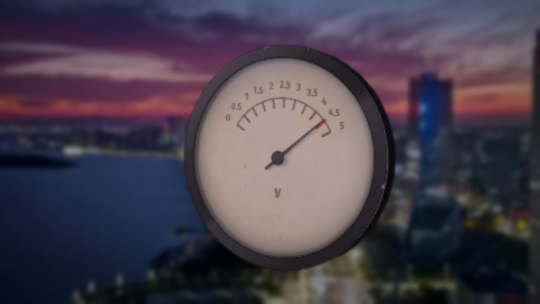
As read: **4.5** V
